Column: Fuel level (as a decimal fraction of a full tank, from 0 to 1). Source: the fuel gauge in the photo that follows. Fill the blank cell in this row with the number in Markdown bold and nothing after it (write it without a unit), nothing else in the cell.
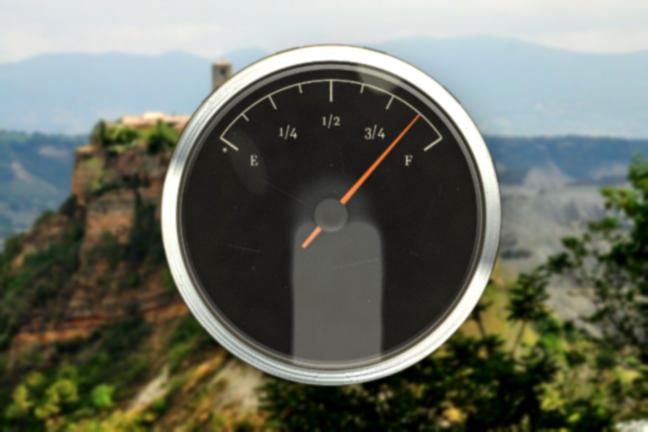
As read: **0.875**
